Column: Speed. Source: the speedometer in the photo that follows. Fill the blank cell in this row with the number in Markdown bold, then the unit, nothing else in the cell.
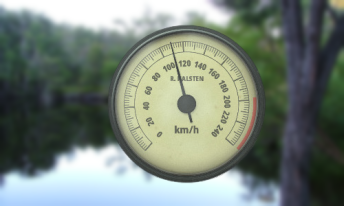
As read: **110** km/h
